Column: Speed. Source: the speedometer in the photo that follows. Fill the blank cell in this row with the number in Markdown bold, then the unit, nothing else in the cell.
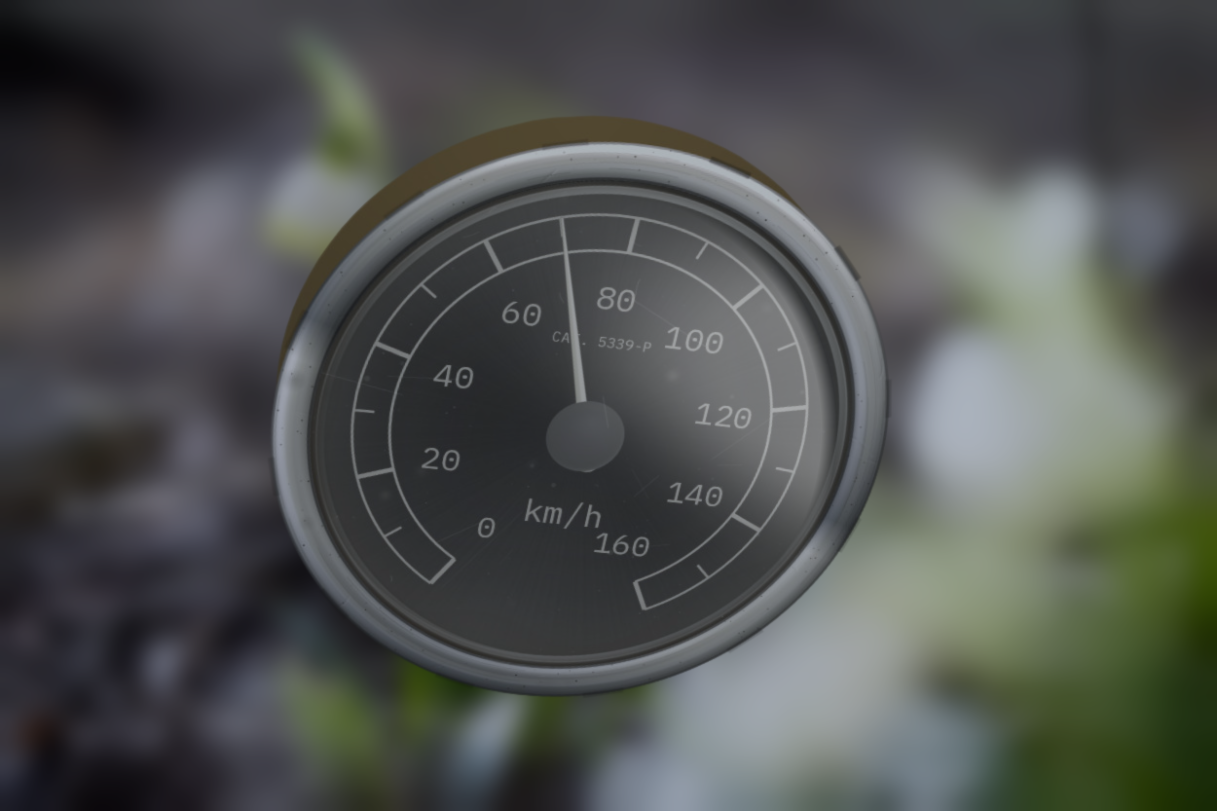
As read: **70** km/h
